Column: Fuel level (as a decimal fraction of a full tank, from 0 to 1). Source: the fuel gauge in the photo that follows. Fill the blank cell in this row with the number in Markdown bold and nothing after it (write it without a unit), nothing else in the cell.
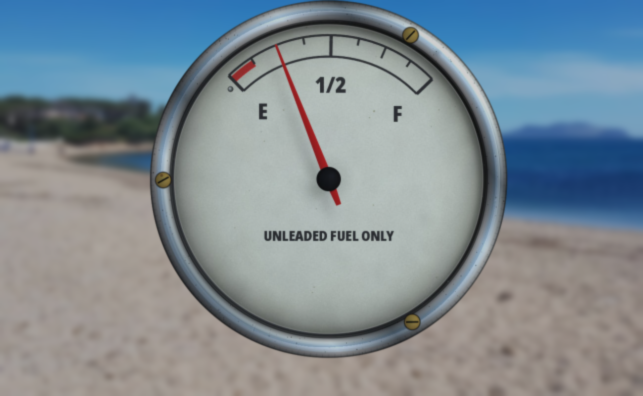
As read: **0.25**
